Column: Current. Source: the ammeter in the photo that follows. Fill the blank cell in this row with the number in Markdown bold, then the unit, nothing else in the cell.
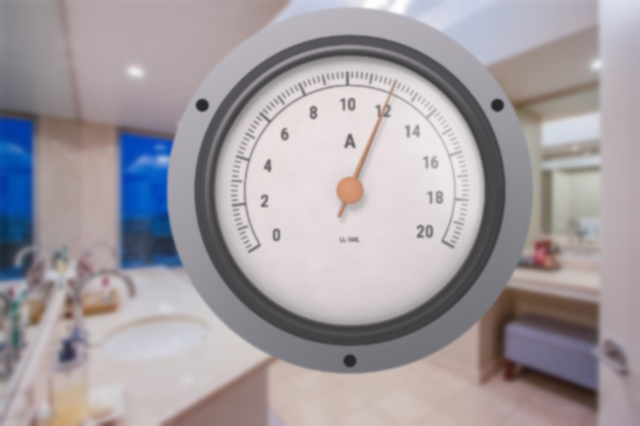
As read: **12** A
